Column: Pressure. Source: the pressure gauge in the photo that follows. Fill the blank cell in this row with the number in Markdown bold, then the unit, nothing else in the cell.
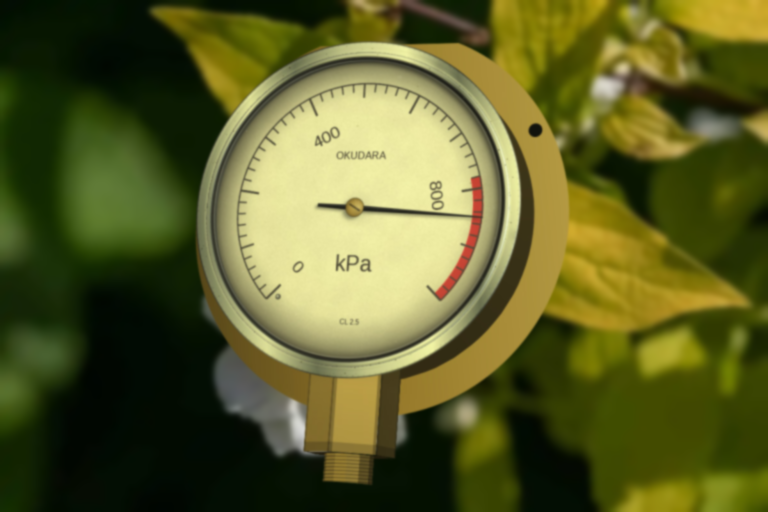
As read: **850** kPa
